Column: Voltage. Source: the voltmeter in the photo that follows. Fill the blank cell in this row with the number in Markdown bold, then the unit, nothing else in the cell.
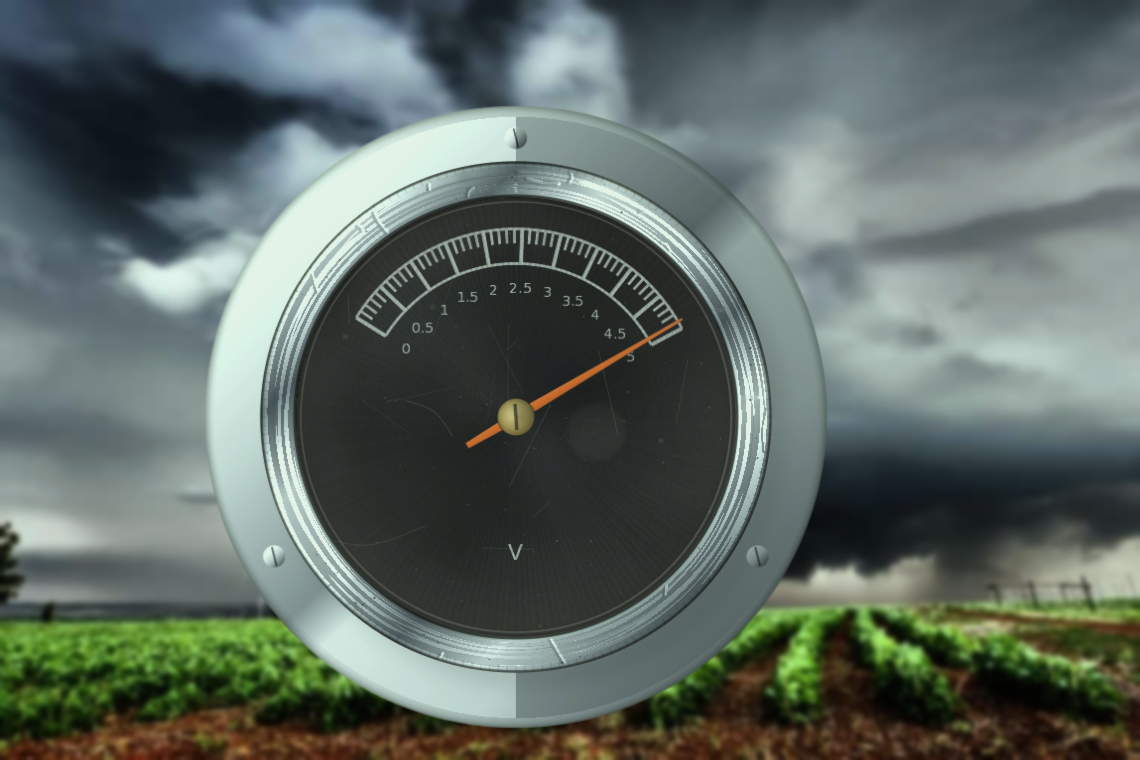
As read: **4.9** V
